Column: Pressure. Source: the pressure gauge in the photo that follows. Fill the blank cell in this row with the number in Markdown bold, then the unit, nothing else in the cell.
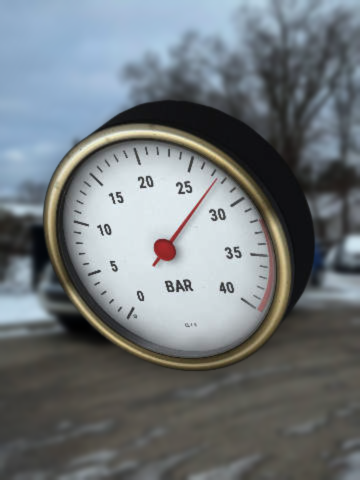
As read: **27.5** bar
